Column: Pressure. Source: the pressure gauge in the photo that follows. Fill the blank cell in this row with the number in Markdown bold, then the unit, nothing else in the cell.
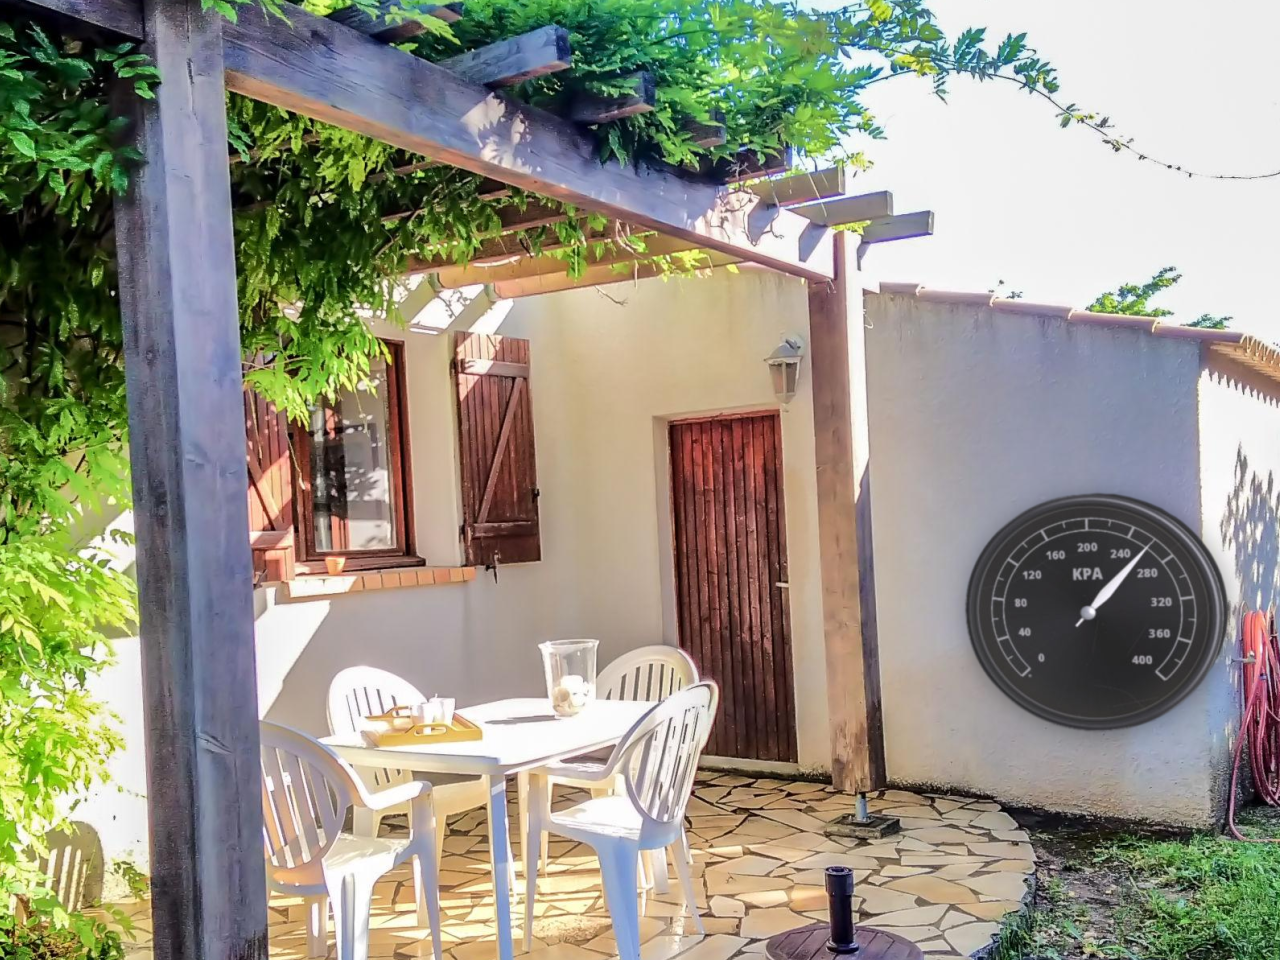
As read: **260** kPa
